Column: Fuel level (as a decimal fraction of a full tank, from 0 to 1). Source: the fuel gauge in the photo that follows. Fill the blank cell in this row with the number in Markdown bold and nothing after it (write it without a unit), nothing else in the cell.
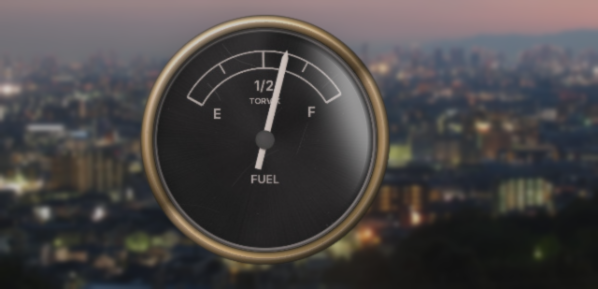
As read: **0.625**
